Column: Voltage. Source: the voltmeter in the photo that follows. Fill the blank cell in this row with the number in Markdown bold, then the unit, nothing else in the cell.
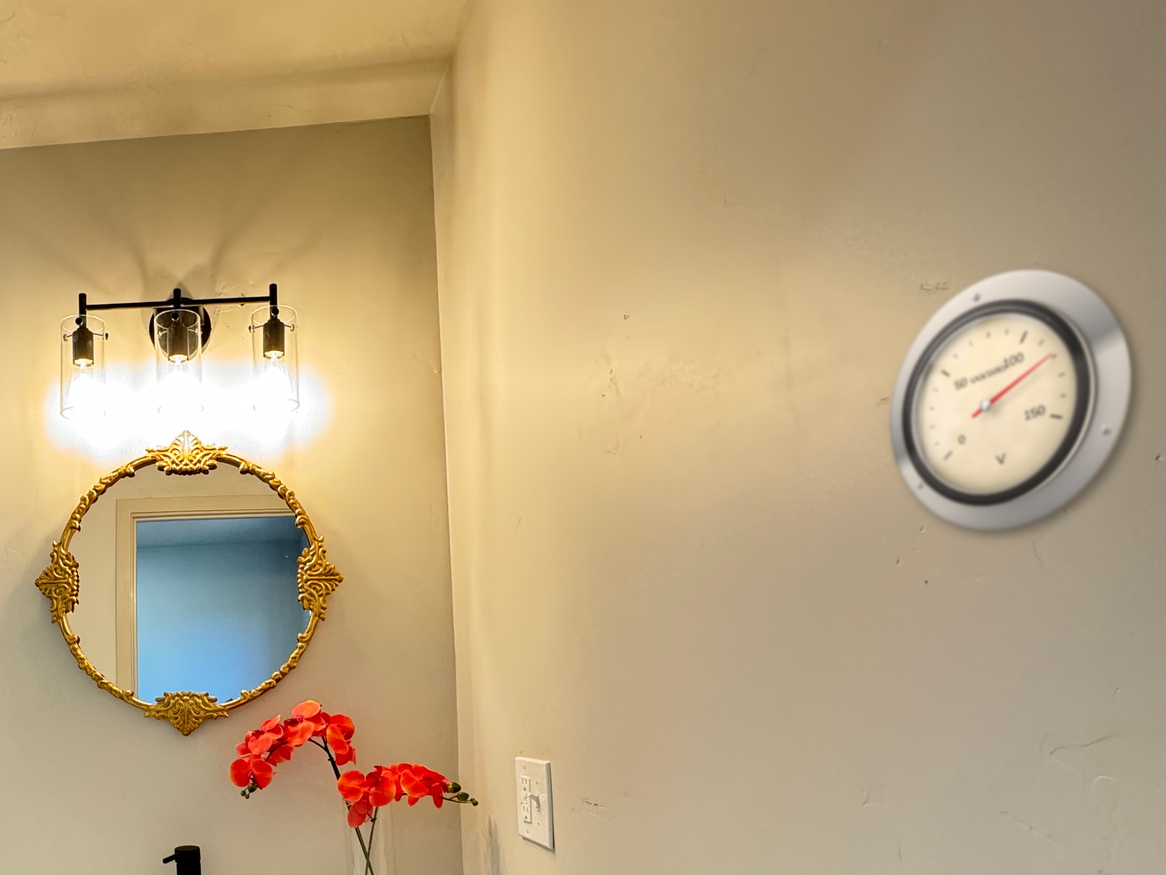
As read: **120** V
